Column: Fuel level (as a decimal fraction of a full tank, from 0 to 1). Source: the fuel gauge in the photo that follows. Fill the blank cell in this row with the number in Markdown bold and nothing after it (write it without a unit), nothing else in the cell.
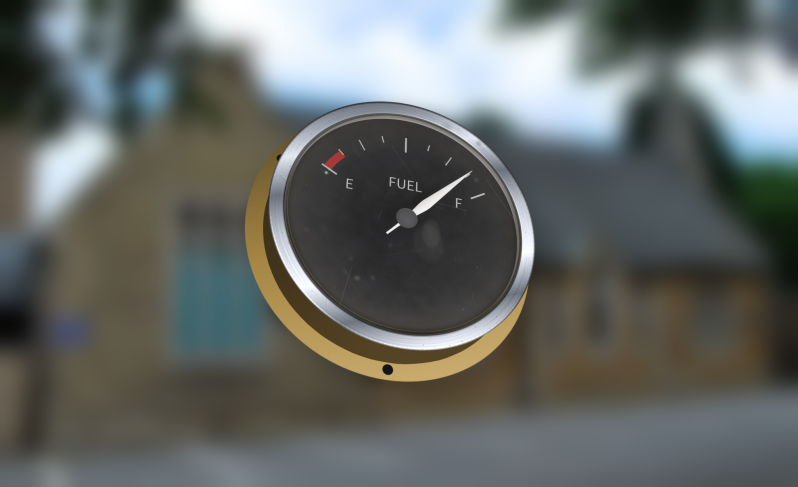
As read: **0.875**
